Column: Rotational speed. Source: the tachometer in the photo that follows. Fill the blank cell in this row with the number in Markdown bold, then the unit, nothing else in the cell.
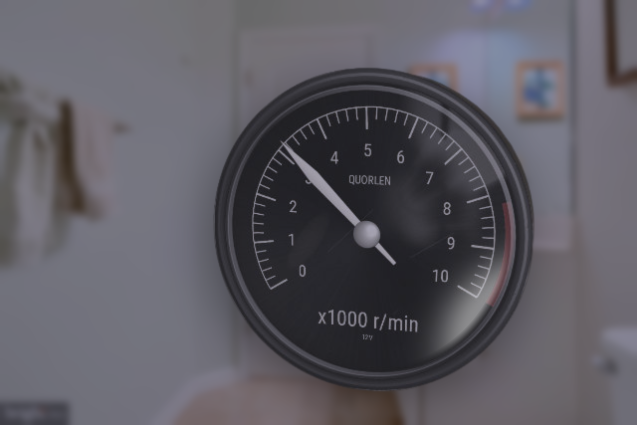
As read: **3200** rpm
